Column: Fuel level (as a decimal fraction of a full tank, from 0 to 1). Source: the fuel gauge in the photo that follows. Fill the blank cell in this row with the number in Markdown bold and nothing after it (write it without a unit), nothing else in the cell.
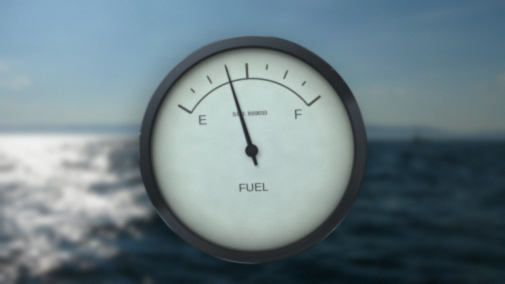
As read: **0.375**
